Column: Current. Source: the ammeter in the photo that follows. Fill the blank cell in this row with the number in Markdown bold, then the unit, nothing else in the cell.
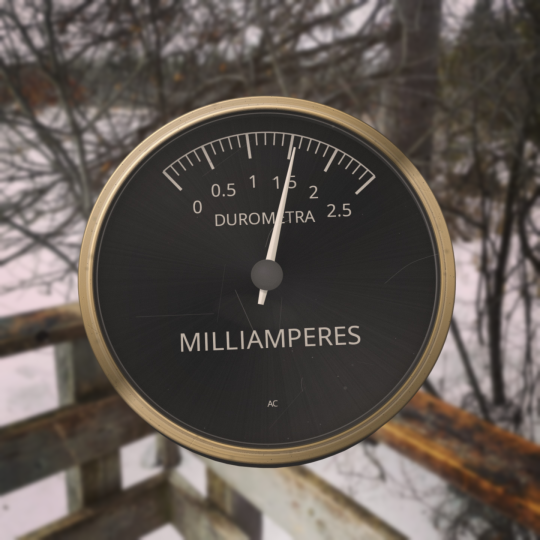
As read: **1.55** mA
